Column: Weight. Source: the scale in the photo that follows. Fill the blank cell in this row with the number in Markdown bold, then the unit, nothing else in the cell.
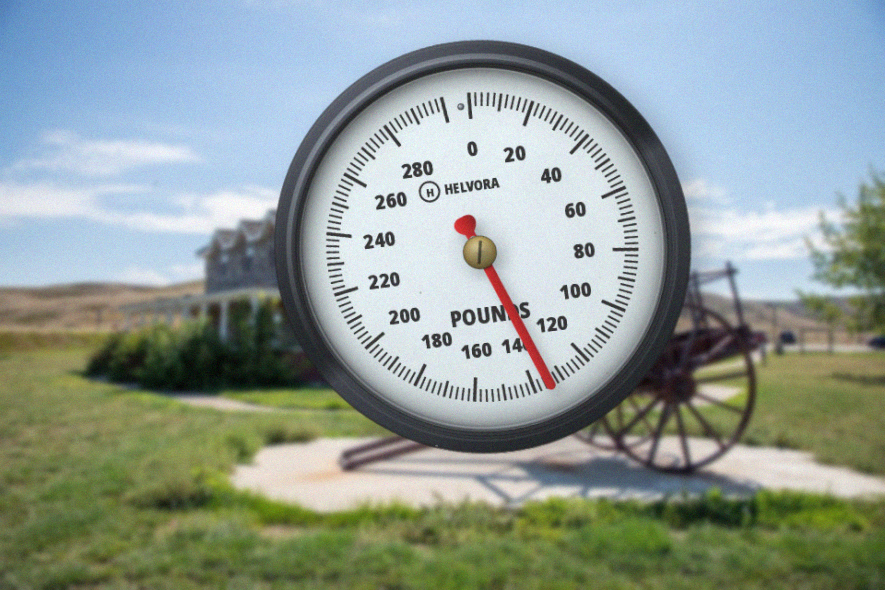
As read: **134** lb
